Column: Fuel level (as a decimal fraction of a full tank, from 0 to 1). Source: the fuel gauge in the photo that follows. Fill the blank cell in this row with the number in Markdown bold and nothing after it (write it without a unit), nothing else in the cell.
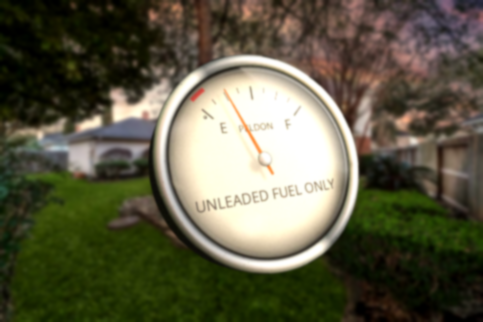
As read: **0.25**
